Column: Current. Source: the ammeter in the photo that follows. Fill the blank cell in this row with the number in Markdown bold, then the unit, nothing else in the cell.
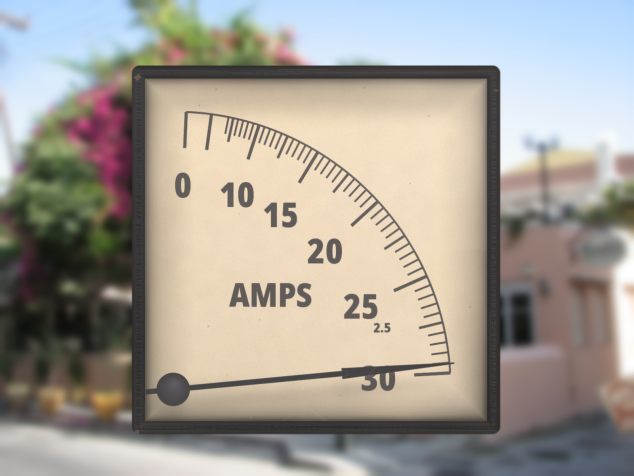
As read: **29.5** A
